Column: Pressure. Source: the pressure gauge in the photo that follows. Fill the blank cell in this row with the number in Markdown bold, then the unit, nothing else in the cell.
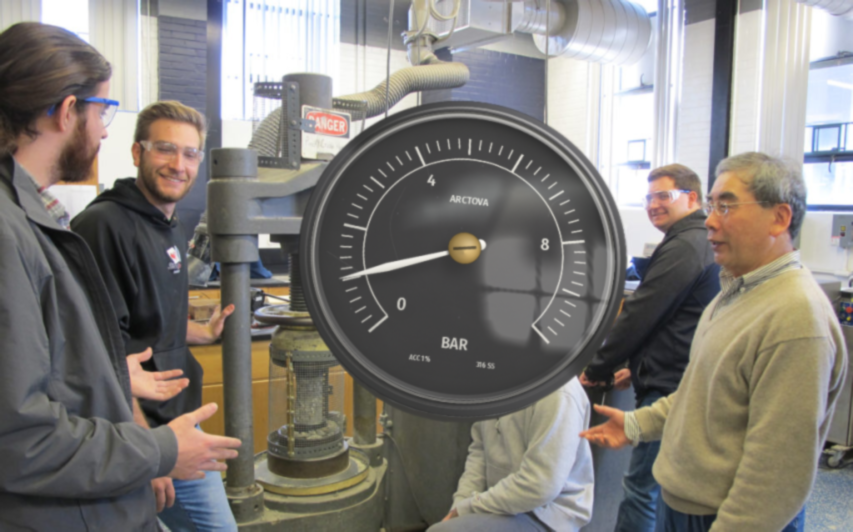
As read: **1** bar
